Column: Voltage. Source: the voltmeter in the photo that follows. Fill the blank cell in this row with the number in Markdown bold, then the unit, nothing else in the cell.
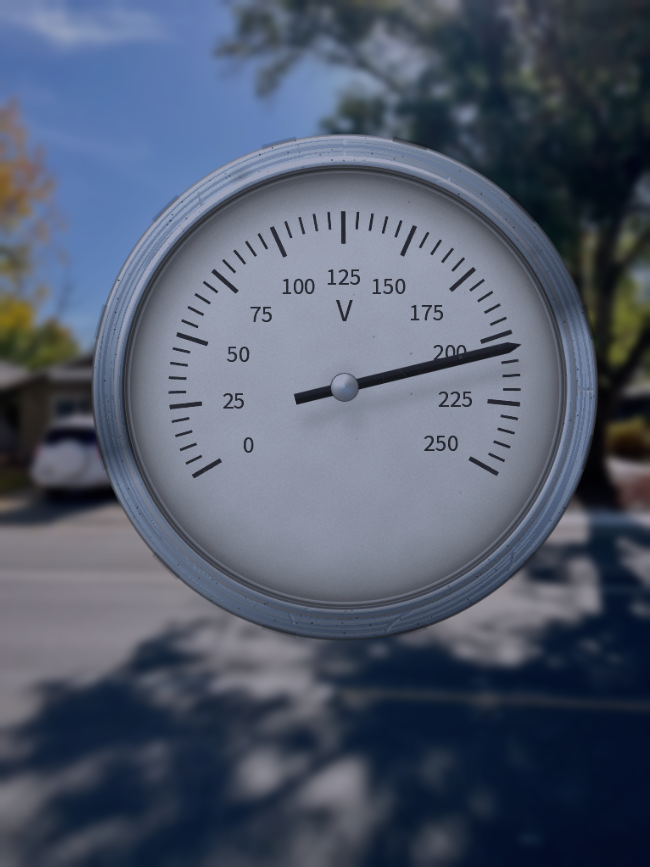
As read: **205** V
